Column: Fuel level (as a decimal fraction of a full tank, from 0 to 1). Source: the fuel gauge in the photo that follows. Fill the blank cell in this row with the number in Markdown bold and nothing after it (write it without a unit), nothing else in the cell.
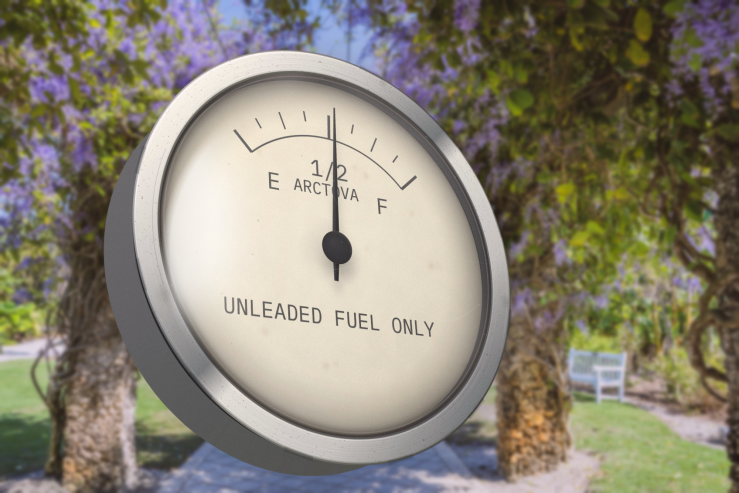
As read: **0.5**
